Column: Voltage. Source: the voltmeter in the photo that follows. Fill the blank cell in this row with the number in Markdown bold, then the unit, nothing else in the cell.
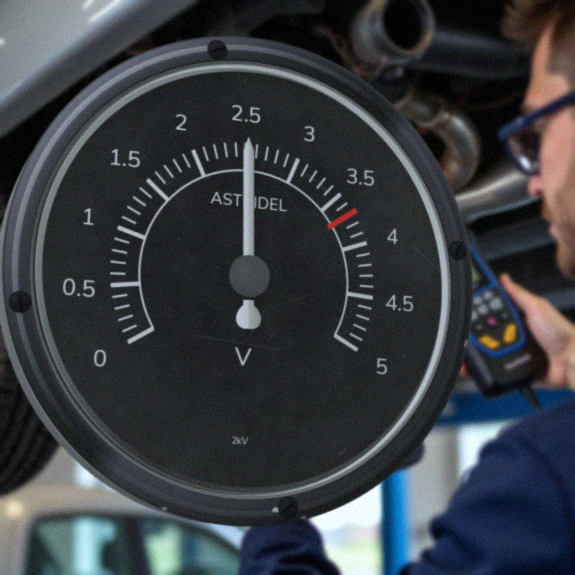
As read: **2.5** V
